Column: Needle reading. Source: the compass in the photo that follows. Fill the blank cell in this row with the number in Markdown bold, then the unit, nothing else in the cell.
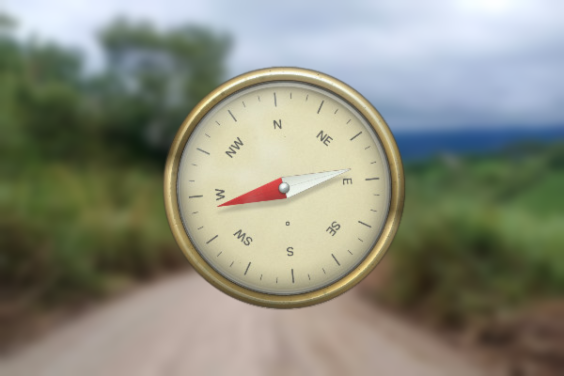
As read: **260** °
